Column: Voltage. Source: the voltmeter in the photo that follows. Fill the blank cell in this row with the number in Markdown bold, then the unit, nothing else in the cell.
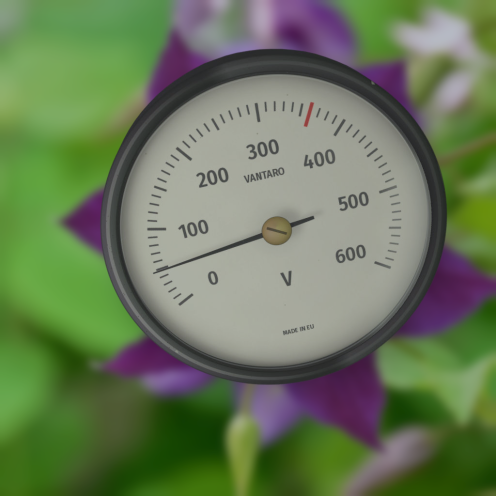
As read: **50** V
